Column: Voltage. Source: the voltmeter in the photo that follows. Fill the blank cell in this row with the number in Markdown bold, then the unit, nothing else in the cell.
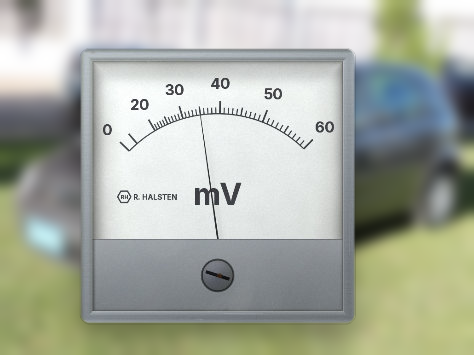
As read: **35** mV
